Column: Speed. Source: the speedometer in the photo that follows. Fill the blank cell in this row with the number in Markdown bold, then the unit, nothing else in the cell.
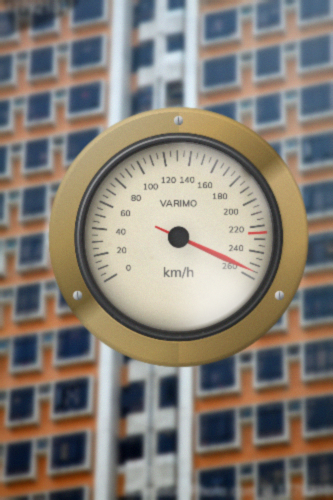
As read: **255** km/h
